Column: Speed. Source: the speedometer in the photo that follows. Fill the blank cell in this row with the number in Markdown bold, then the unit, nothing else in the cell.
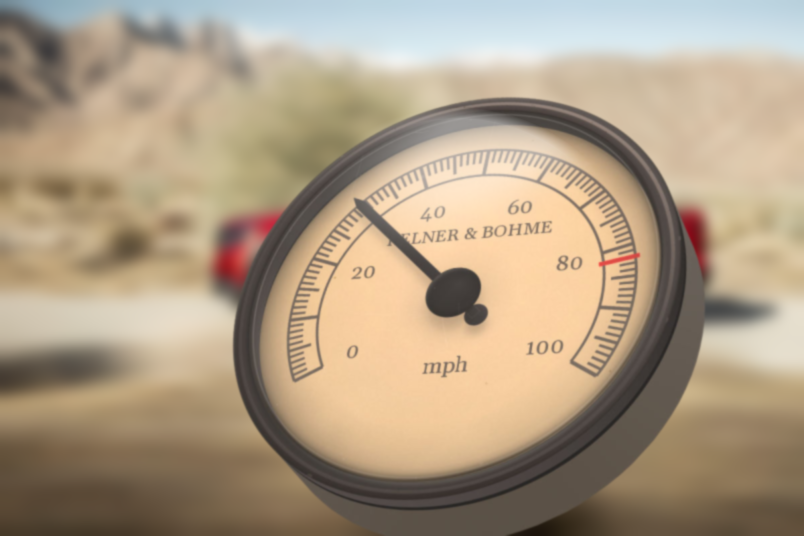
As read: **30** mph
